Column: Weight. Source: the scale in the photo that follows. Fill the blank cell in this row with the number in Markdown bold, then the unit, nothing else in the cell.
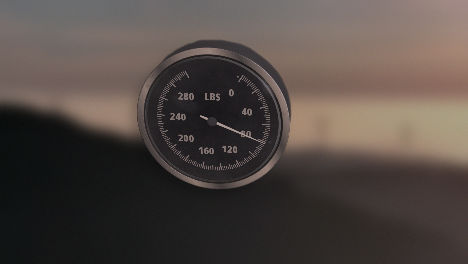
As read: **80** lb
